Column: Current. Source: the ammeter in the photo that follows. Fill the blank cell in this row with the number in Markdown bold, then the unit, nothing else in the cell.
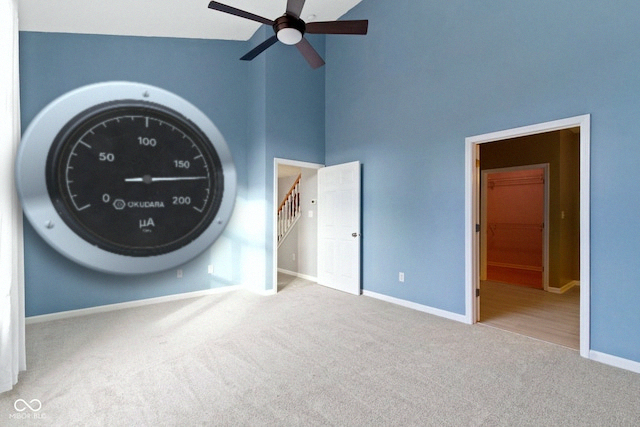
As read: **170** µA
